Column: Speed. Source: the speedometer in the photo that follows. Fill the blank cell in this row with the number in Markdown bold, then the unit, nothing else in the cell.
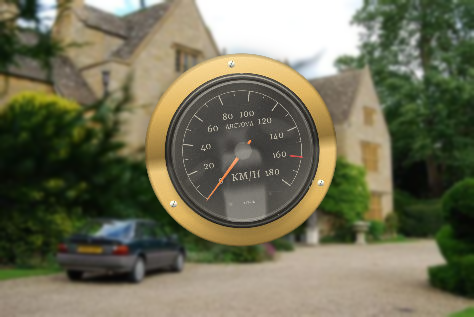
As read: **0** km/h
